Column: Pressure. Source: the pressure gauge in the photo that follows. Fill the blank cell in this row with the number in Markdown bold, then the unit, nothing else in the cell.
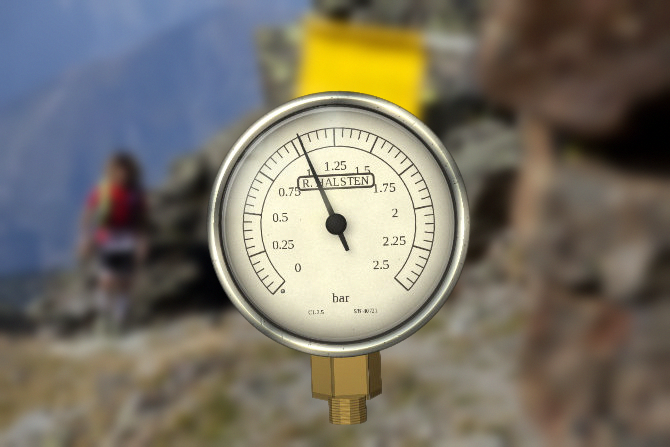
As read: **1.05** bar
